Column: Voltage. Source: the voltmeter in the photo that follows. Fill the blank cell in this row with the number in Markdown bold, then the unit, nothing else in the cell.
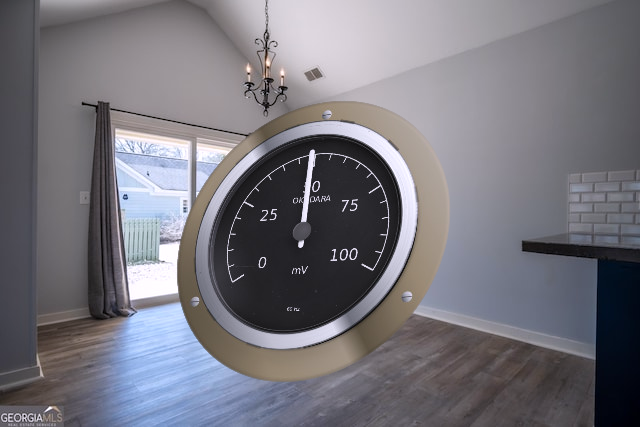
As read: **50** mV
